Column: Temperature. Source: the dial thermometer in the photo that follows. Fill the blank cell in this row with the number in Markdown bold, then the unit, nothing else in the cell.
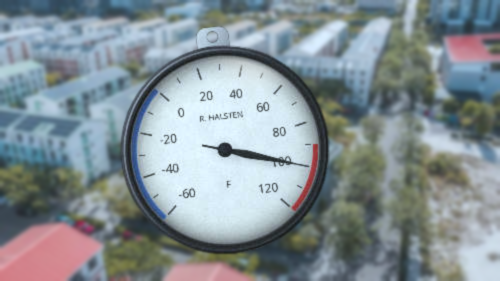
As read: **100** °F
